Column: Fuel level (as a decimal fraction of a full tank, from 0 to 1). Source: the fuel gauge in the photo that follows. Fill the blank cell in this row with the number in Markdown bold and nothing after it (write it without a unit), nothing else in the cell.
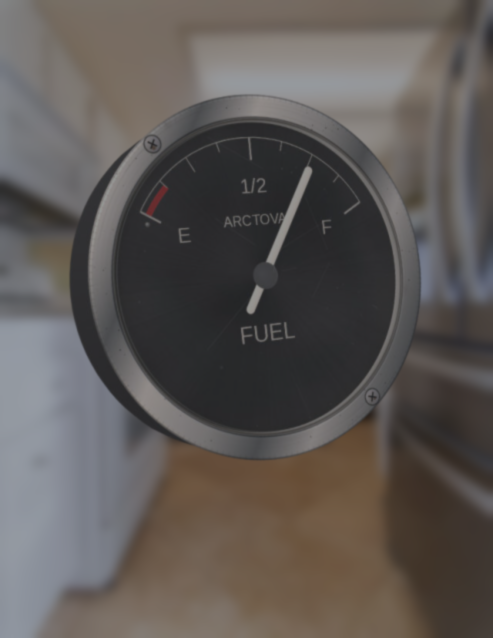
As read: **0.75**
